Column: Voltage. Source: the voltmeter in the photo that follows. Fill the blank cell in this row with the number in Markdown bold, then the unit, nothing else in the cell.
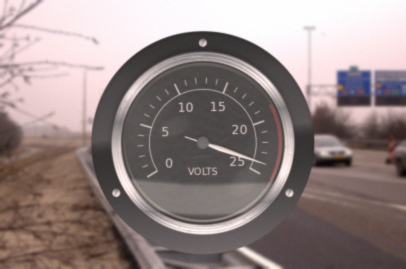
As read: **24** V
